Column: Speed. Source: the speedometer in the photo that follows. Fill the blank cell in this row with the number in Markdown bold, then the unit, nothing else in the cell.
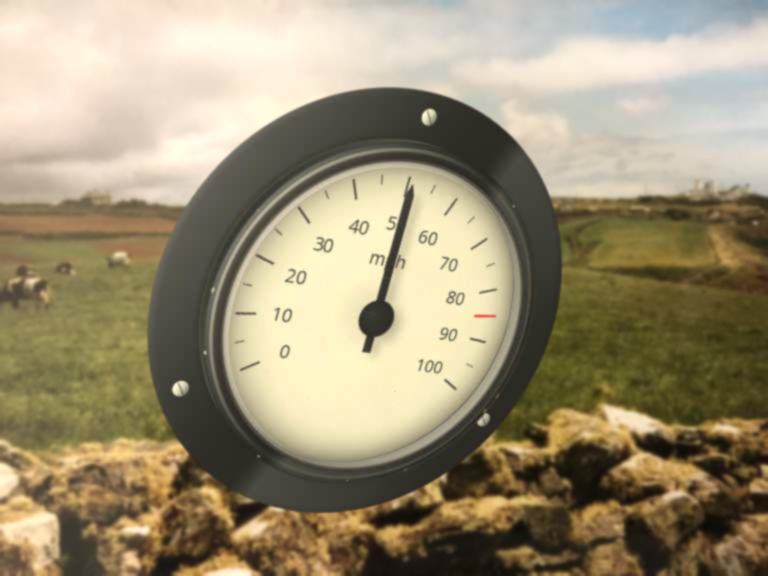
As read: **50** mph
